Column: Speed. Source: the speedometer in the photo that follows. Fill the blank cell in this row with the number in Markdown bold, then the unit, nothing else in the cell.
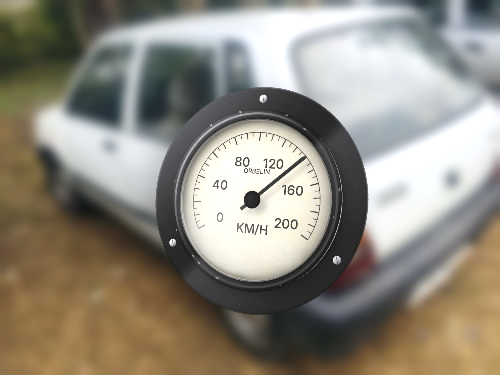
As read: **140** km/h
